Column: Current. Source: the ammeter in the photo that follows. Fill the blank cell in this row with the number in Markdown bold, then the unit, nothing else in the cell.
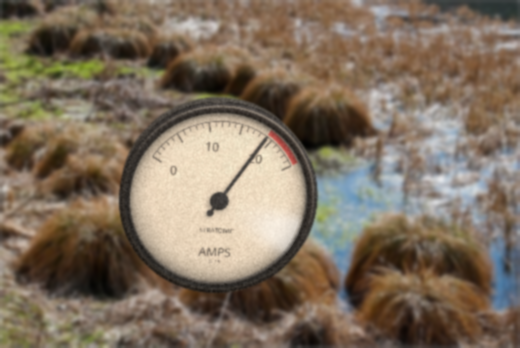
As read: **19** A
